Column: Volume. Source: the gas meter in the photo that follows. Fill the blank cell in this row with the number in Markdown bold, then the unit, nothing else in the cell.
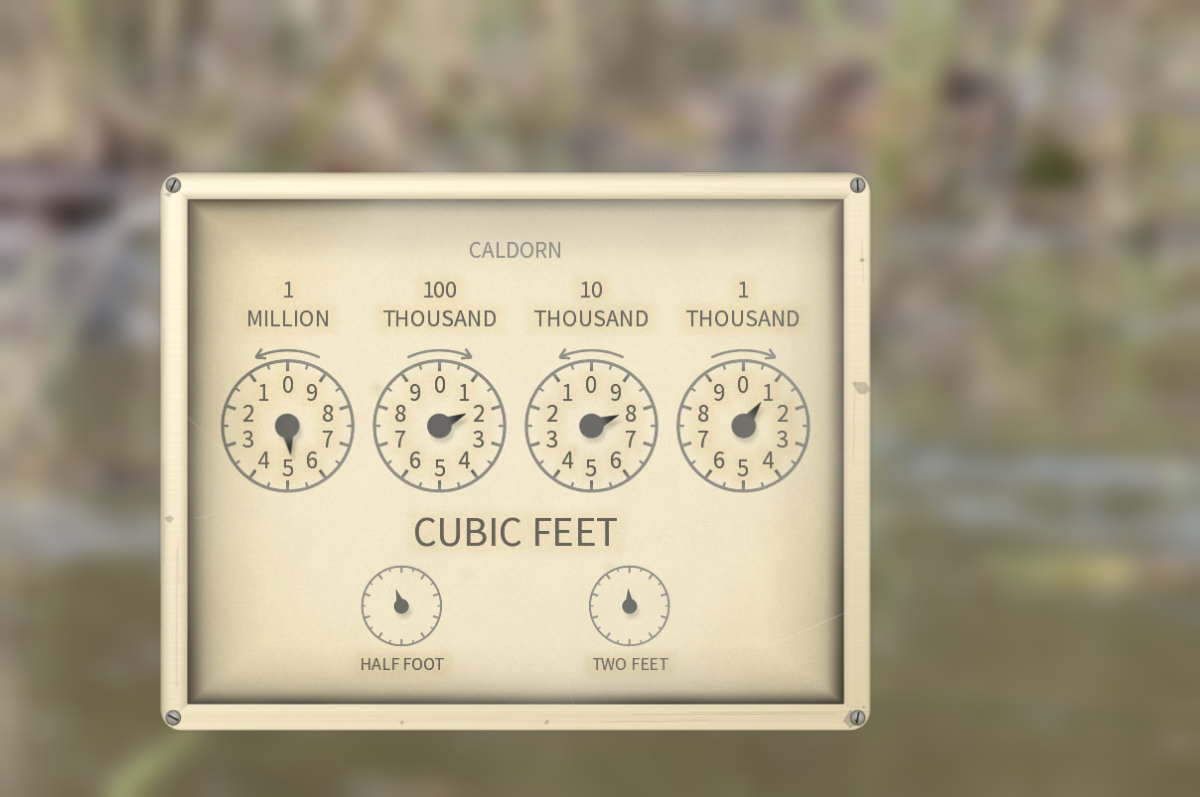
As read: **518100** ft³
